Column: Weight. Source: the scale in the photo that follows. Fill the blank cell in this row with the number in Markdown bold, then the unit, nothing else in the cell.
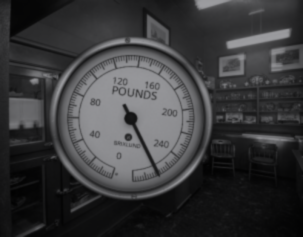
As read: **260** lb
